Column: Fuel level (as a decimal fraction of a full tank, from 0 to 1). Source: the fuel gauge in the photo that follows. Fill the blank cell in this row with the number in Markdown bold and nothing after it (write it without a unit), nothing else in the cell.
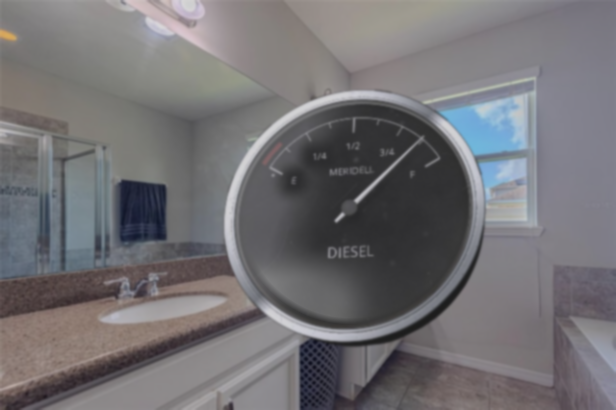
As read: **0.875**
